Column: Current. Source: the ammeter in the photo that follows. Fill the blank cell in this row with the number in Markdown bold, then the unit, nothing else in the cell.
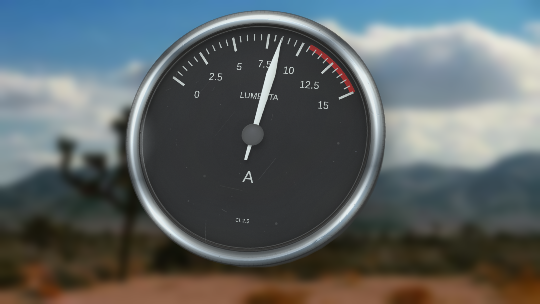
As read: **8.5** A
